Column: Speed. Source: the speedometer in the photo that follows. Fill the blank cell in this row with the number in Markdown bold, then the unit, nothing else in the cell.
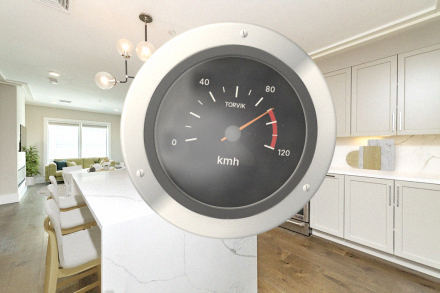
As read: **90** km/h
